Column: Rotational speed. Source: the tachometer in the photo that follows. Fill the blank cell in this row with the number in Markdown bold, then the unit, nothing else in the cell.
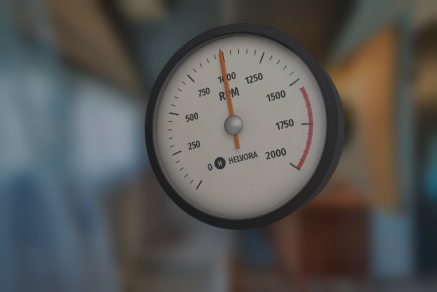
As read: **1000** rpm
